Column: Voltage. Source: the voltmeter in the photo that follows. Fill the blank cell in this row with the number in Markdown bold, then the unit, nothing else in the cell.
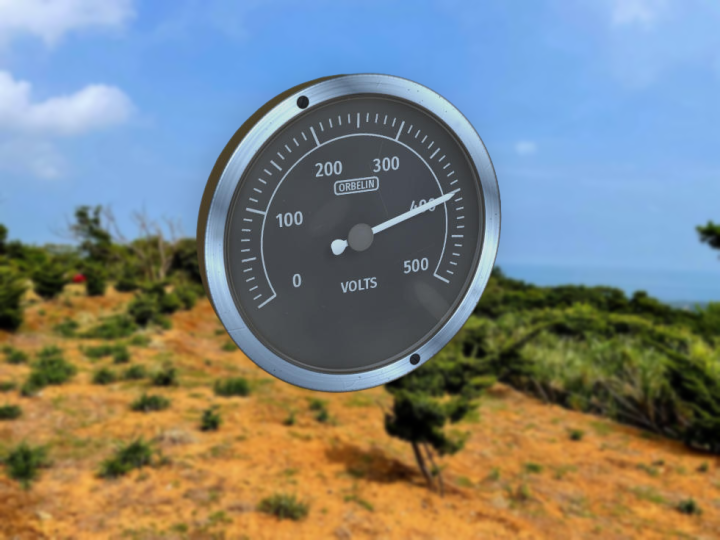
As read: **400** V
